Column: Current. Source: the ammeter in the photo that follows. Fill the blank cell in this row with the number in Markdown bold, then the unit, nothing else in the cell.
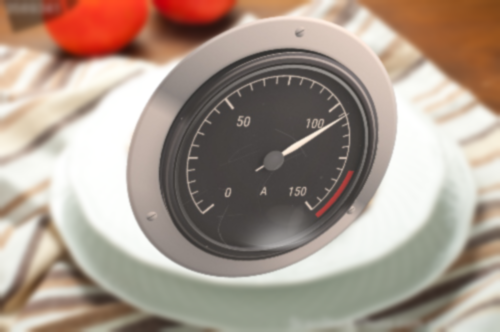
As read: **105** A
